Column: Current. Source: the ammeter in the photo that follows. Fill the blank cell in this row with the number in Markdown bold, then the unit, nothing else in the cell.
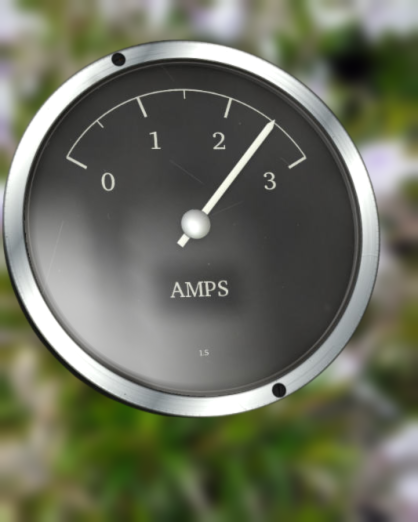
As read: **2.5** A
